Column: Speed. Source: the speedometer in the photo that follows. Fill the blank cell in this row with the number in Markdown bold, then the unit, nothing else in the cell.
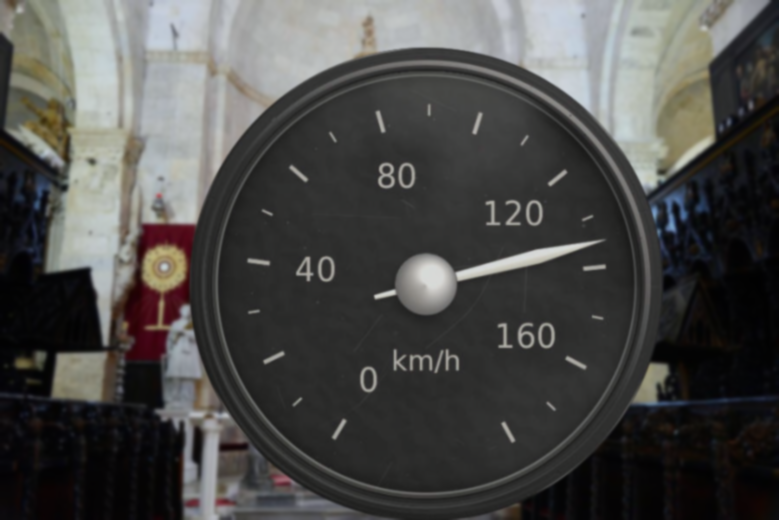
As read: **135** km/h
